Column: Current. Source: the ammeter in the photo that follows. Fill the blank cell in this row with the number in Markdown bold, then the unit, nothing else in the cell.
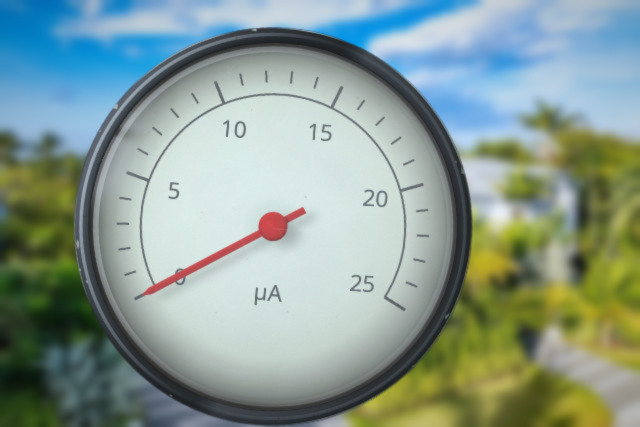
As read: **0** µA
